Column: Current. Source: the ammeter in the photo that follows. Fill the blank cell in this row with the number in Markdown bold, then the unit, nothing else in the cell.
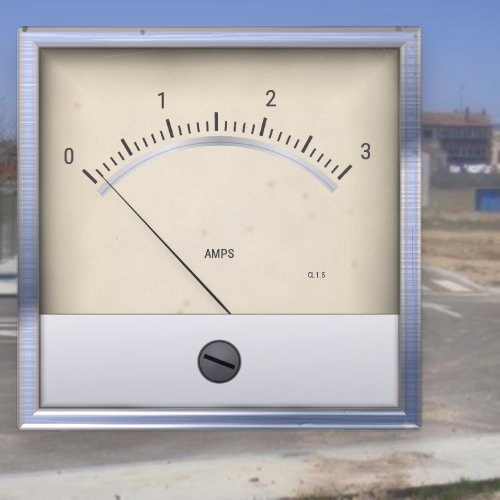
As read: **0.1** A
